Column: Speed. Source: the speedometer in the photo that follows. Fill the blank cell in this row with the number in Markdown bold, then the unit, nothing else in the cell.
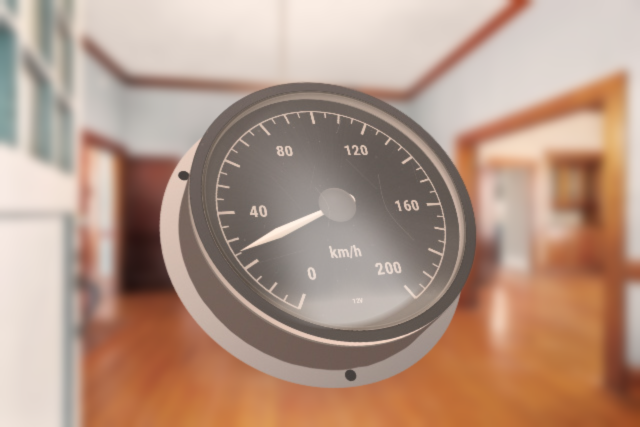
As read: **25** km/h
